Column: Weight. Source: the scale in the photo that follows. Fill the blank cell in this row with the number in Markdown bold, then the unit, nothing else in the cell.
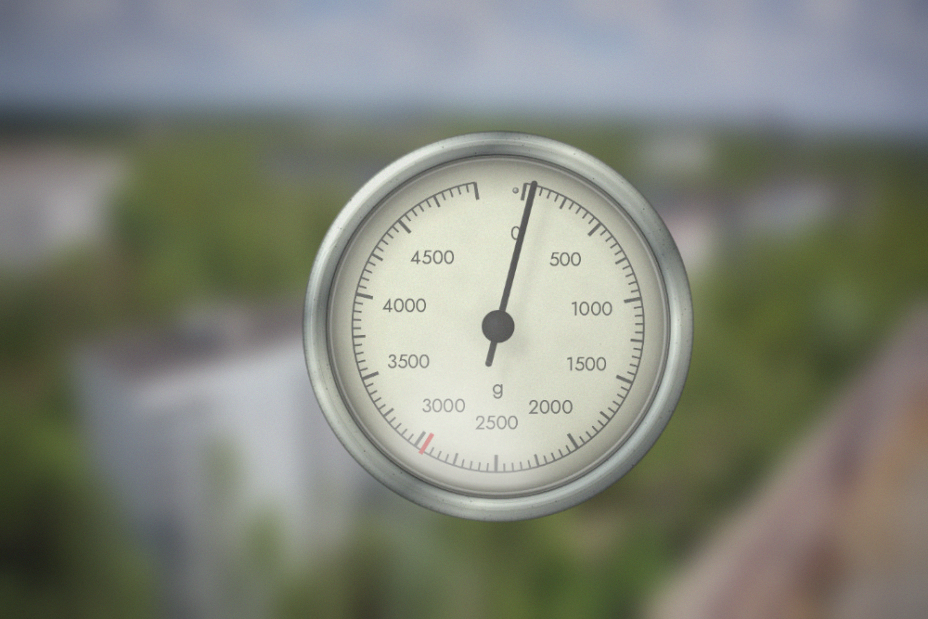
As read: **50** g
